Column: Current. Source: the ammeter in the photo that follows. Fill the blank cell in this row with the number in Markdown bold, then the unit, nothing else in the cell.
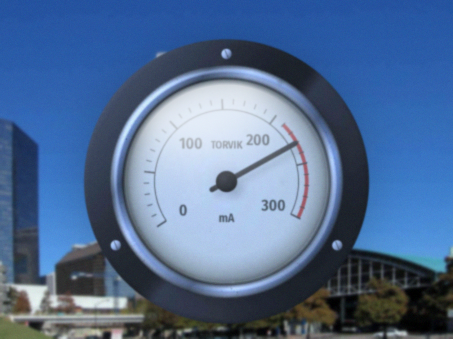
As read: **230** mA
